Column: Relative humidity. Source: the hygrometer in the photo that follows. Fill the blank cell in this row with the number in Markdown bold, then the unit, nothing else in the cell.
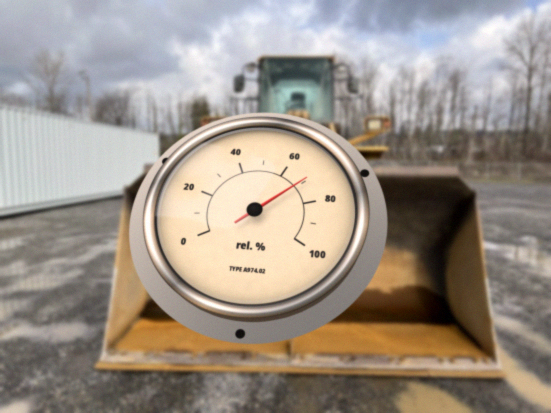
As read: **70** %
